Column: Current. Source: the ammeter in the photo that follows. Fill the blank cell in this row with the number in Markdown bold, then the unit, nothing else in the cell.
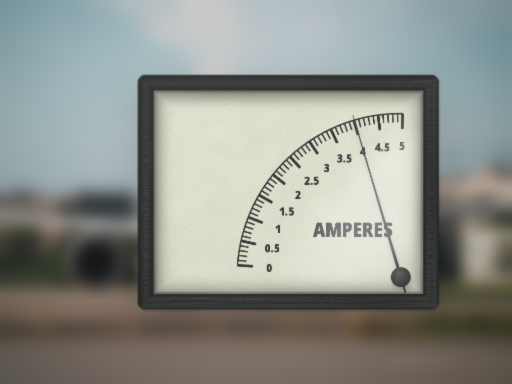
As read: **4** A
